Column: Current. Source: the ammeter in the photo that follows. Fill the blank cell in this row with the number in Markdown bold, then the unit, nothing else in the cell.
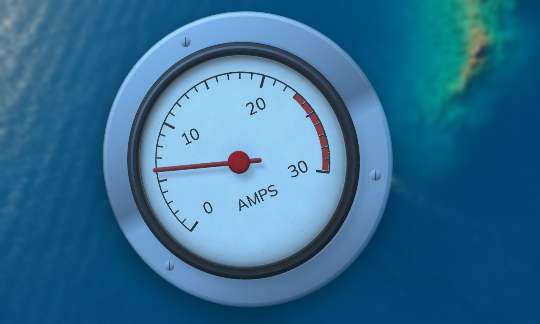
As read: **6** A
